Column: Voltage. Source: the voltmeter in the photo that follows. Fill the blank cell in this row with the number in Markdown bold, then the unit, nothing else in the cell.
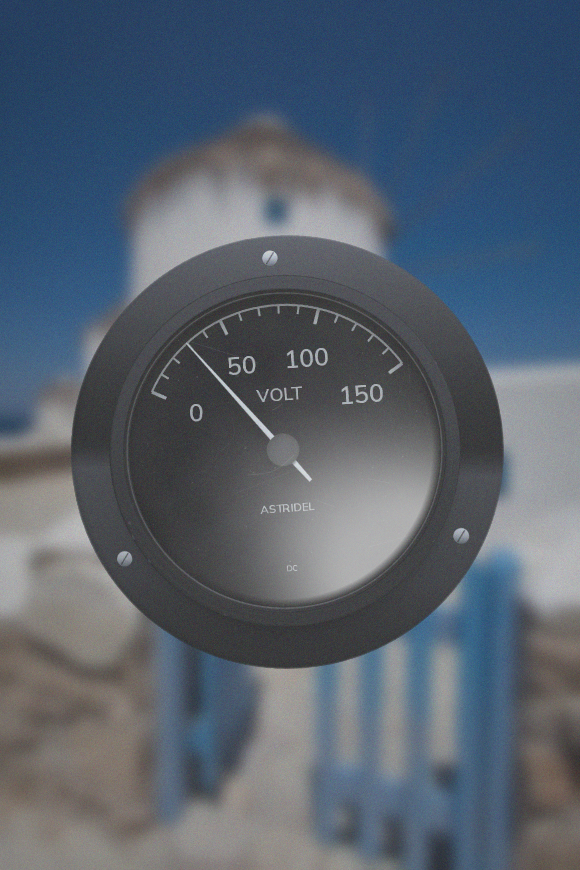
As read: **30** V
